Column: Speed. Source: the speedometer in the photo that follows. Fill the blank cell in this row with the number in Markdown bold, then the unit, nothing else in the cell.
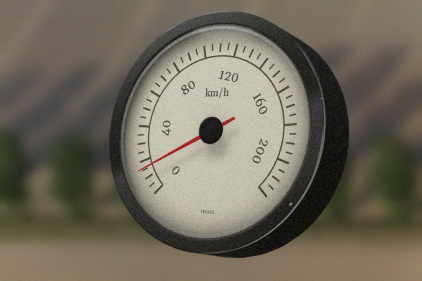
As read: **15** km/h
